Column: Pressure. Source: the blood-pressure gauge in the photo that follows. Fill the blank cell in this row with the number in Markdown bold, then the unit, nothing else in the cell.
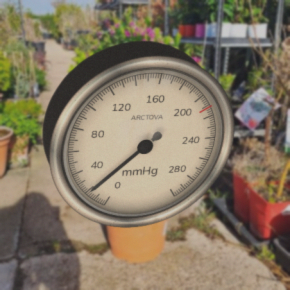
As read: **20** mmHg
